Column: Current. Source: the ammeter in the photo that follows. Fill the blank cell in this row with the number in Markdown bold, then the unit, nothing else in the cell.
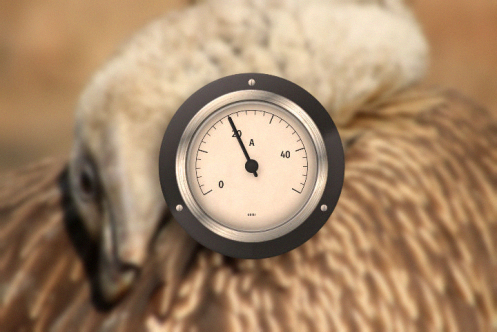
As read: **20** A
